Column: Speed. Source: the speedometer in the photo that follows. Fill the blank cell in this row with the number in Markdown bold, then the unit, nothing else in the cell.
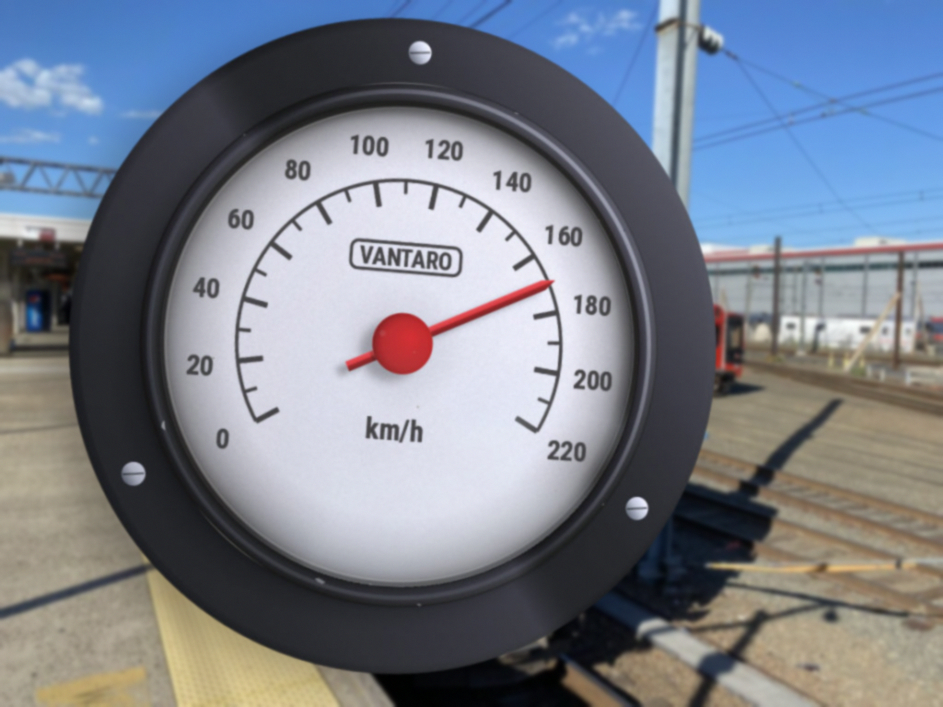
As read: **170** km/h
